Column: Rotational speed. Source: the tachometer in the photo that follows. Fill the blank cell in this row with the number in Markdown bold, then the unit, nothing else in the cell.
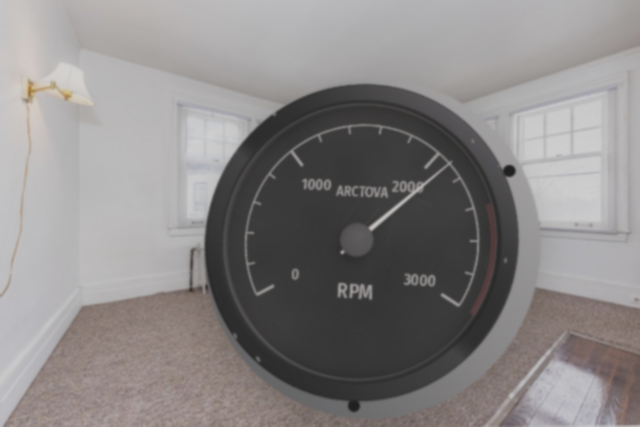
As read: **2100** rpm
